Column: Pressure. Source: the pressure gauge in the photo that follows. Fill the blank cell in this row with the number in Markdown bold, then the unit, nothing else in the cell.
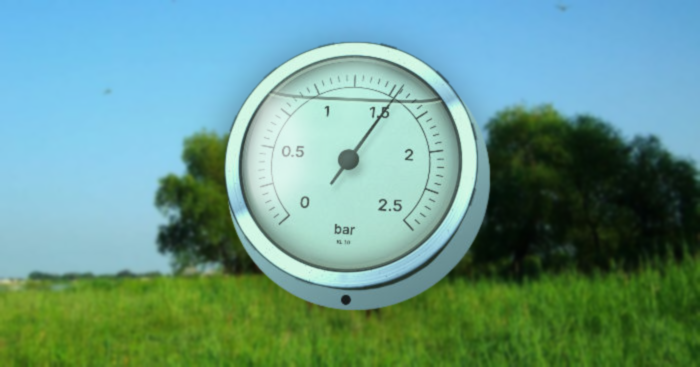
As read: **1.55** bar
